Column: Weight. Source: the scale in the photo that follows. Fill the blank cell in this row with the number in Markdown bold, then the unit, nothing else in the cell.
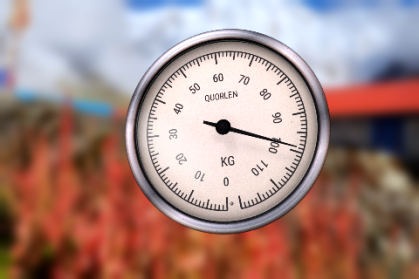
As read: **99** kg
